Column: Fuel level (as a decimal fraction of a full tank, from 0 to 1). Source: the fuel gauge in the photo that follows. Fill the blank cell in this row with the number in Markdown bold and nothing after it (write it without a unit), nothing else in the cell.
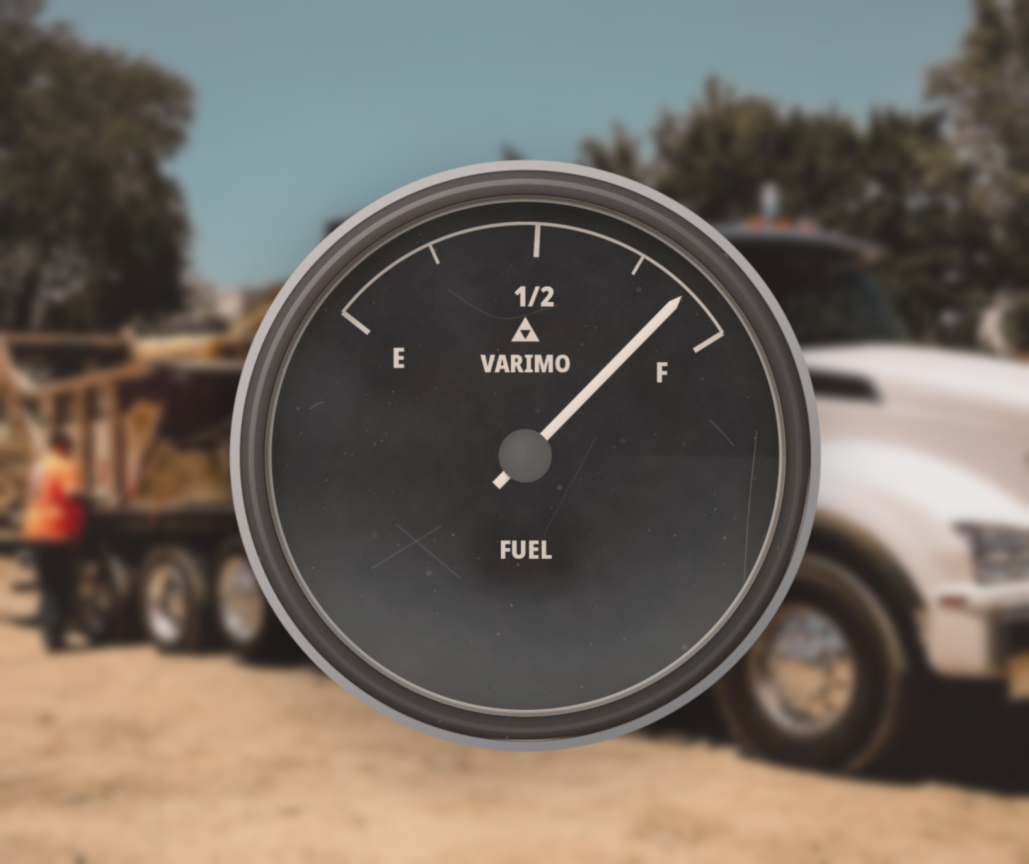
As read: **0.875**
